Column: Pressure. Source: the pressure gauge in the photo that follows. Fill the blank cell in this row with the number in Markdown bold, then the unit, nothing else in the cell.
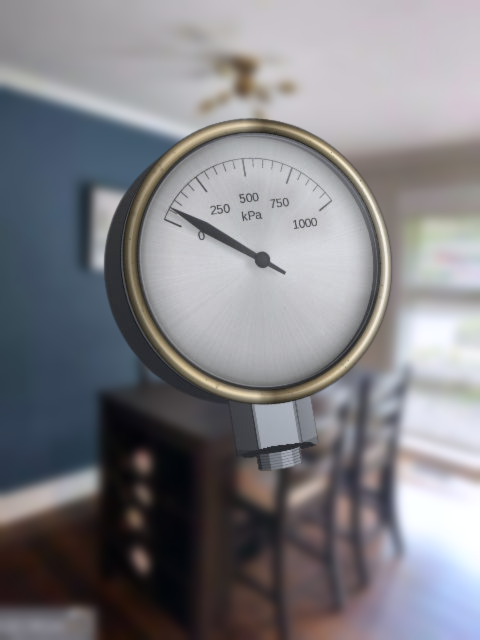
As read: **50** kPa
